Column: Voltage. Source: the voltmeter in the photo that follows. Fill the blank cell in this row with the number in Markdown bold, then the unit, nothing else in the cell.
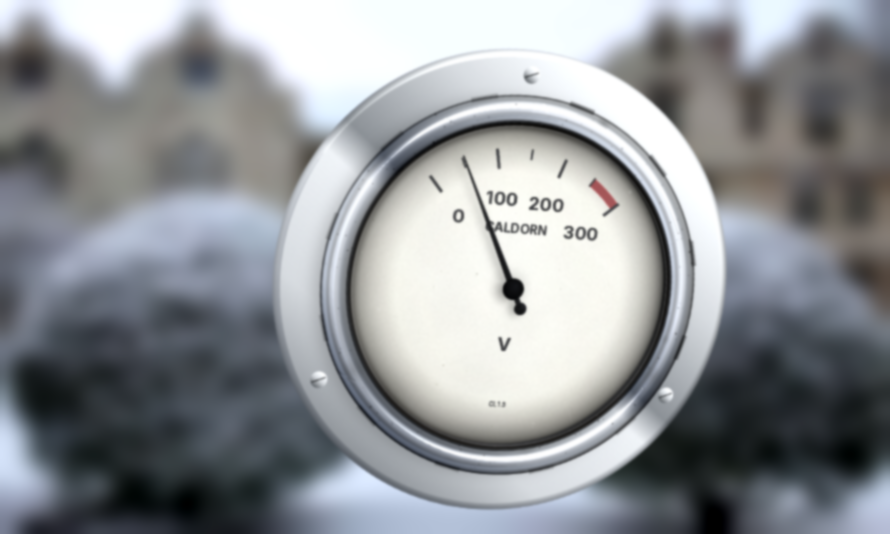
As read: **50** V
